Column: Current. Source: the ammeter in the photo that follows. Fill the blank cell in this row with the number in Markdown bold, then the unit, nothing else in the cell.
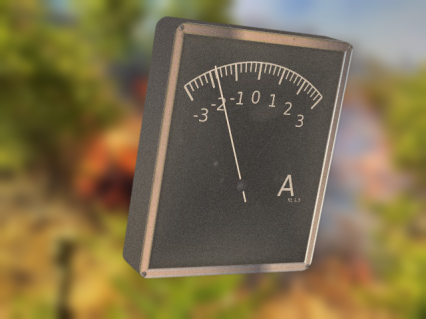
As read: **-1.8** A
